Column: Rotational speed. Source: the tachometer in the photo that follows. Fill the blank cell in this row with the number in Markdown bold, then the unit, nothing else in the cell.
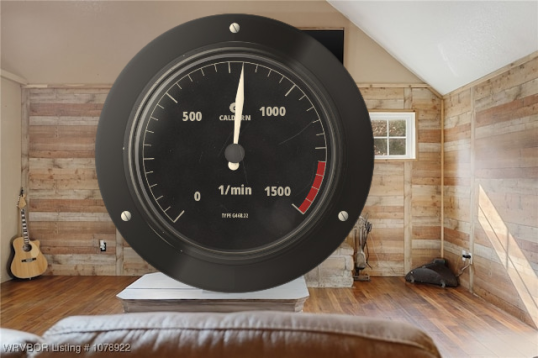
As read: **800** rpm
